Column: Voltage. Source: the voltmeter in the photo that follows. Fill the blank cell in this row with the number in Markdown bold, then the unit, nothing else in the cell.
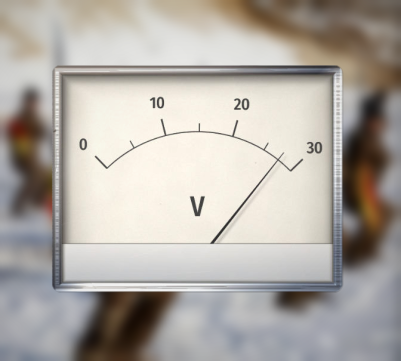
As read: **27.5** V
